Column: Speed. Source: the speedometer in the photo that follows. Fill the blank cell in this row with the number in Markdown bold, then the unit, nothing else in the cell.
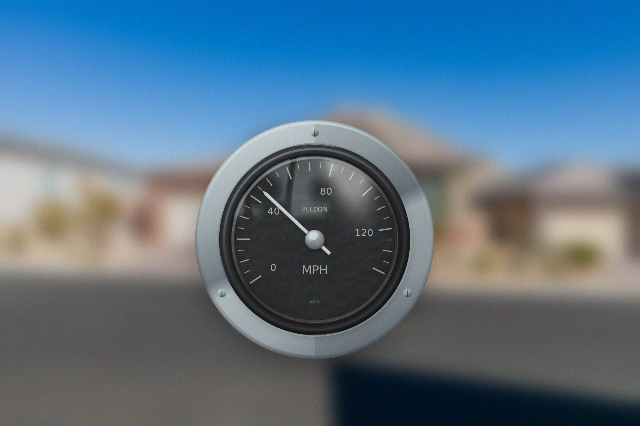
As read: **45** mph
